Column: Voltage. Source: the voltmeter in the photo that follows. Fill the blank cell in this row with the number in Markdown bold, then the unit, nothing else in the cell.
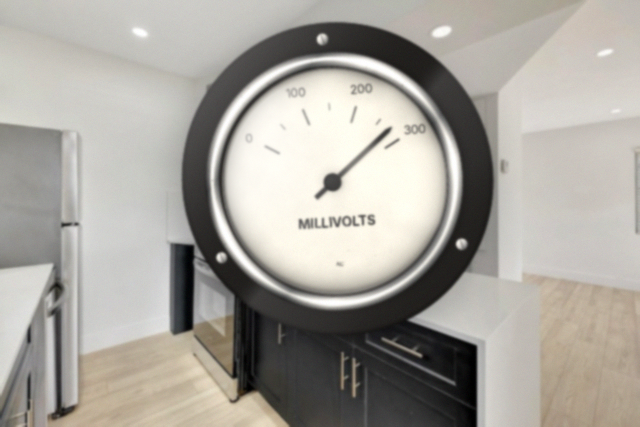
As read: **275** mV
